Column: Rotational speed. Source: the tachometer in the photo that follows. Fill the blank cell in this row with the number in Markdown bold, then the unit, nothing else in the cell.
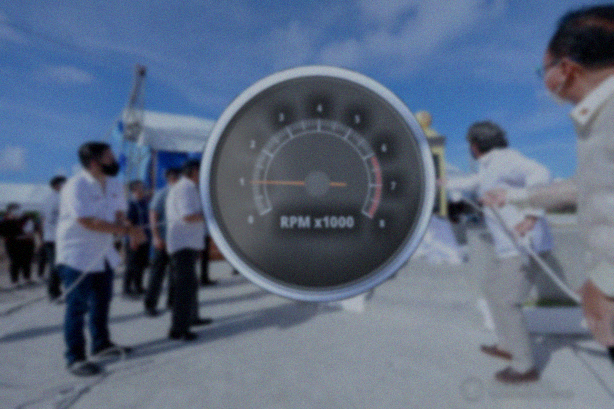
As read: **1000** rpm
